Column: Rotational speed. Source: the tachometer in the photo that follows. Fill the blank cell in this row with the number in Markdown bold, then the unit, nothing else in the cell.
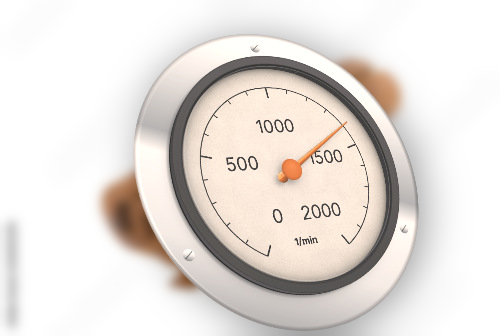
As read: **1400** rpm
